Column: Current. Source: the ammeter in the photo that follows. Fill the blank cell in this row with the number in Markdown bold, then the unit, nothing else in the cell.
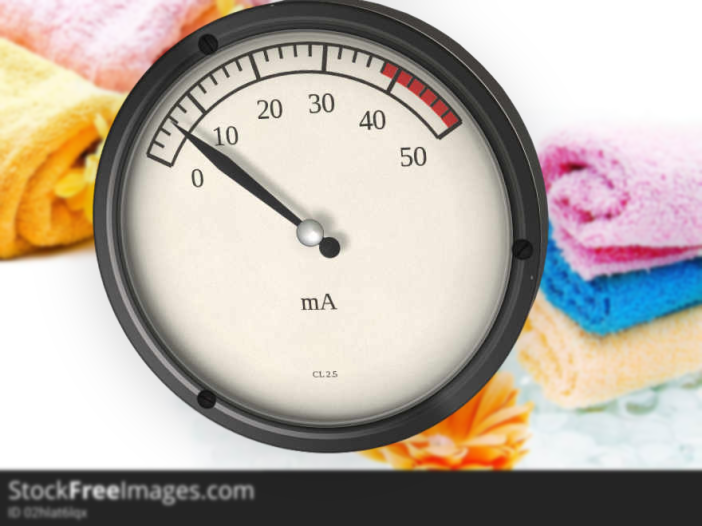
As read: **6** mA
